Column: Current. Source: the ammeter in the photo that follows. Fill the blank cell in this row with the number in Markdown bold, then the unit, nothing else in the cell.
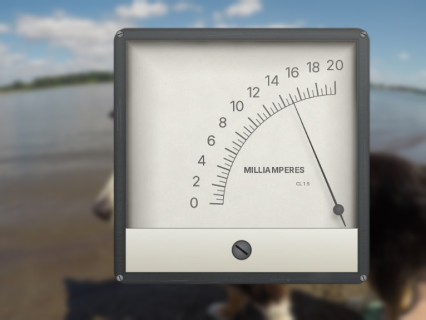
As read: **15** mA
